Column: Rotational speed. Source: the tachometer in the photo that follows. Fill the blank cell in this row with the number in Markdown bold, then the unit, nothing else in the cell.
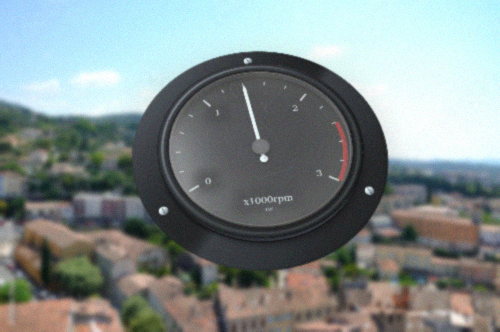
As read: **1400** rpm
